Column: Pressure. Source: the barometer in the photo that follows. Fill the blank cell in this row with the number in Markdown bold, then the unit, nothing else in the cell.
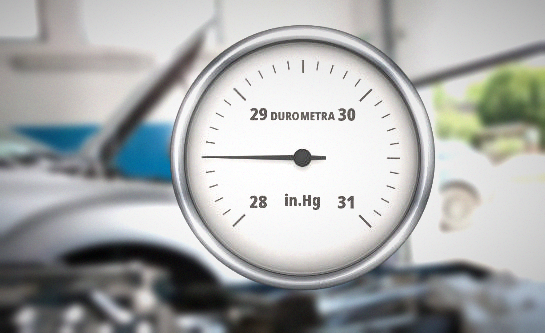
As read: **28.5** inHg
